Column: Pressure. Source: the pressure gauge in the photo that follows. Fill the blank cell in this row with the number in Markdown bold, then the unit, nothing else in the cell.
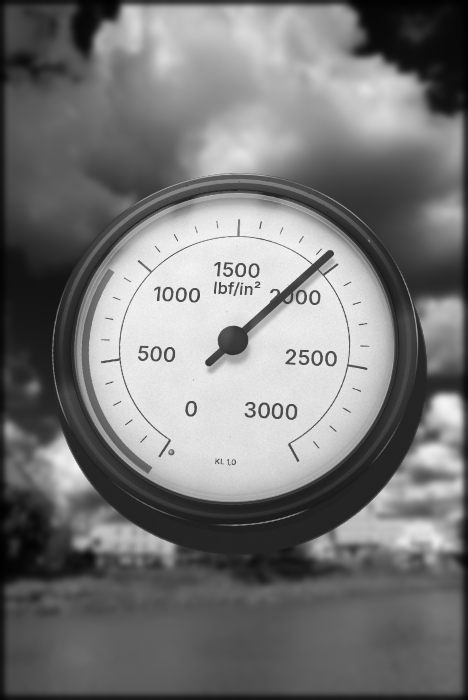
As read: **1950** psi
